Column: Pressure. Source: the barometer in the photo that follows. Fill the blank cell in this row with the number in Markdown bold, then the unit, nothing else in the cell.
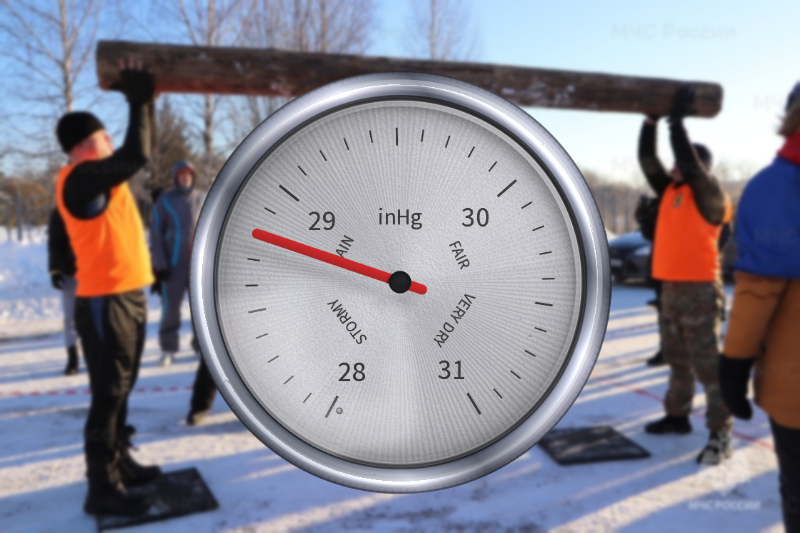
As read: **28.8** inHg
